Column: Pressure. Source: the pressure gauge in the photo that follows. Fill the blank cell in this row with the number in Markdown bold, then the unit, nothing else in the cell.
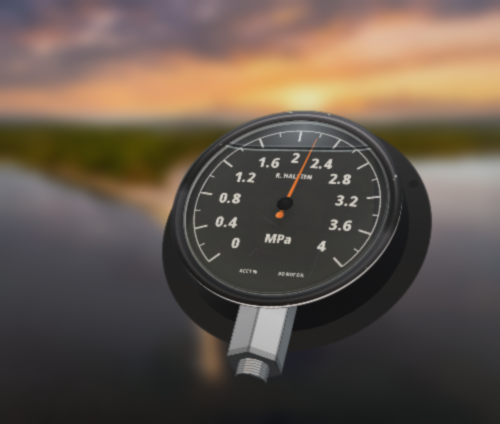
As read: **2.2** MPa
